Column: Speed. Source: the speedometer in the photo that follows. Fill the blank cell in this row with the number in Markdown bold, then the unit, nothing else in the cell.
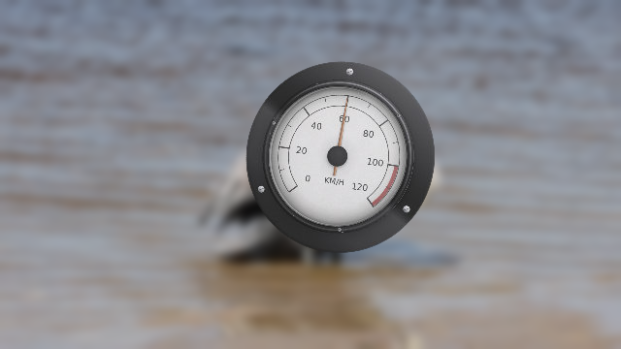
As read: **60** km/h
